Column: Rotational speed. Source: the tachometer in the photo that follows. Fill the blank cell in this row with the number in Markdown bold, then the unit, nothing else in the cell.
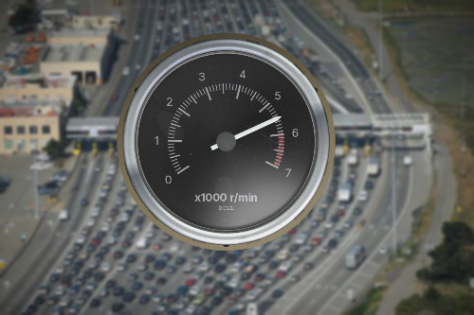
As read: **5500** rpm
